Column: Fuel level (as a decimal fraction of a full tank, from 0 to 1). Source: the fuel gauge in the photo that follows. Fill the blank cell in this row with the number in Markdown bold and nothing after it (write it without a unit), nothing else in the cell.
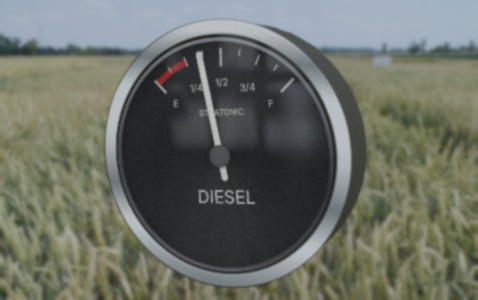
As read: **0.375**
